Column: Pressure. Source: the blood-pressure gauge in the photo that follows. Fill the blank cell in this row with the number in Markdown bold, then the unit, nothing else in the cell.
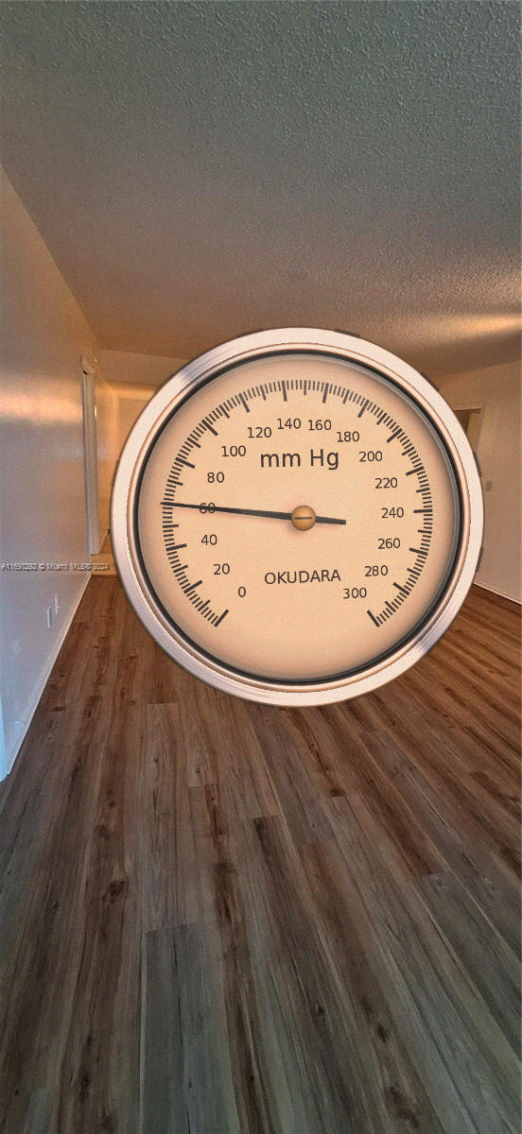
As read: **60** mmHg
